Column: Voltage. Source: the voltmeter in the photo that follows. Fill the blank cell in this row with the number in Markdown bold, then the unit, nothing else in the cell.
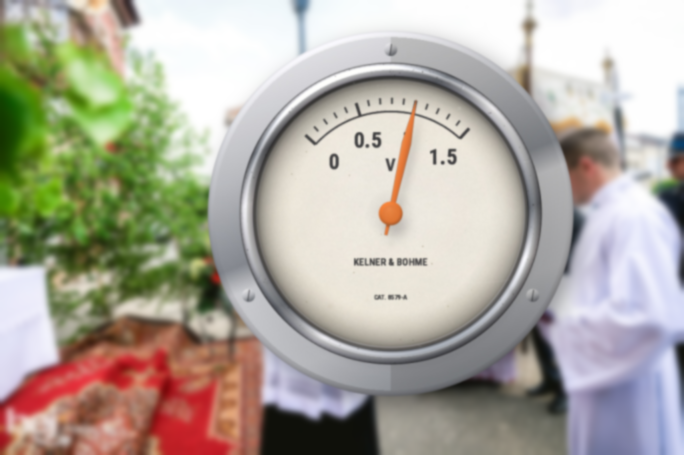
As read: **1** V
